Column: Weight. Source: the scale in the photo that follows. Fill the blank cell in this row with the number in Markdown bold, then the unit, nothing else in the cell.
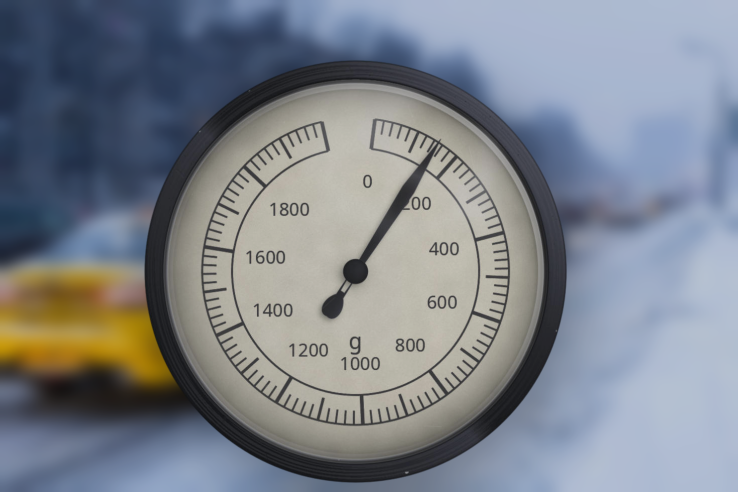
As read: **150** g
